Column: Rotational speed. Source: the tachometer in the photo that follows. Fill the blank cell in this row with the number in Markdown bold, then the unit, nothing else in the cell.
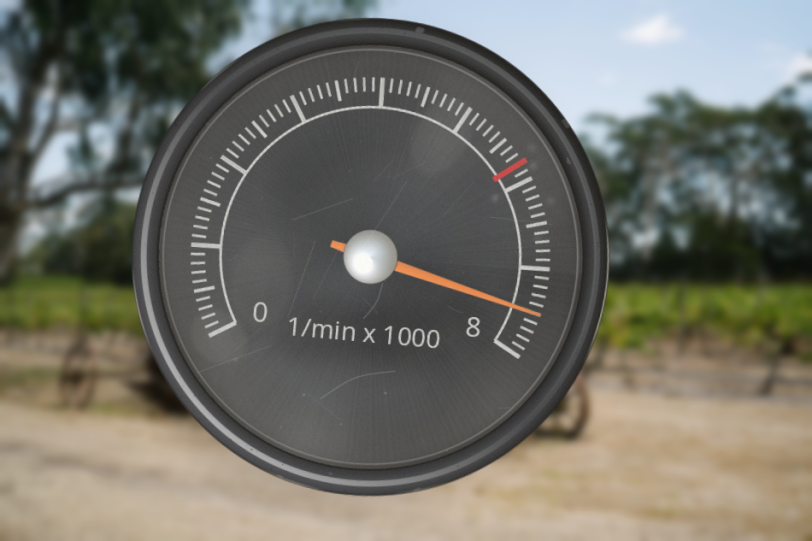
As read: **7500** rpm
